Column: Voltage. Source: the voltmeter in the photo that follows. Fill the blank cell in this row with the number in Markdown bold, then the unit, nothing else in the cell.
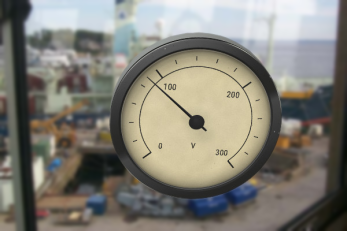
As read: **90** V
